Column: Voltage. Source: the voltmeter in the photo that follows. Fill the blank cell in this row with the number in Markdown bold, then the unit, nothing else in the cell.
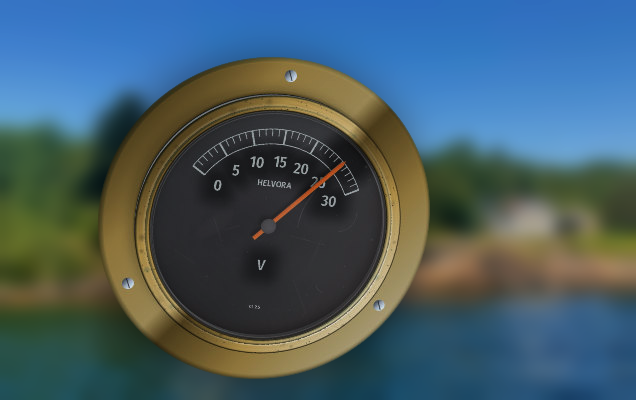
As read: **25** V
